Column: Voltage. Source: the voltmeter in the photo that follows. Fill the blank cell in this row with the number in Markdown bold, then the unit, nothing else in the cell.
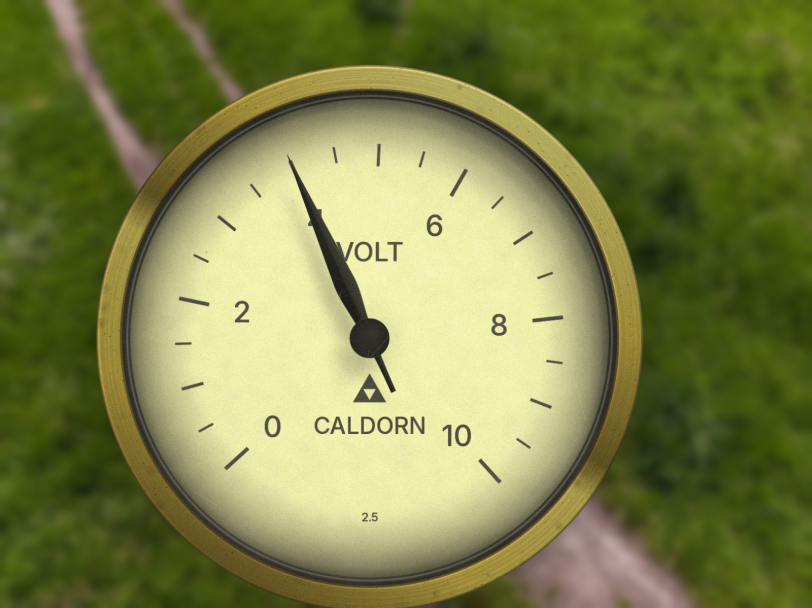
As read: **4** V
